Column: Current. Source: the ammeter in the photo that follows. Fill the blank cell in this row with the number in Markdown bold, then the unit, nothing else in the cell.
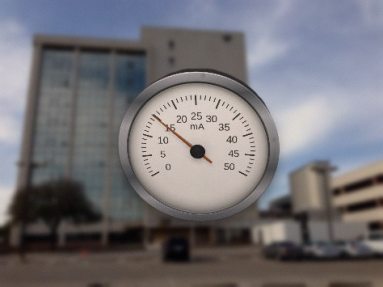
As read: **15** mA
